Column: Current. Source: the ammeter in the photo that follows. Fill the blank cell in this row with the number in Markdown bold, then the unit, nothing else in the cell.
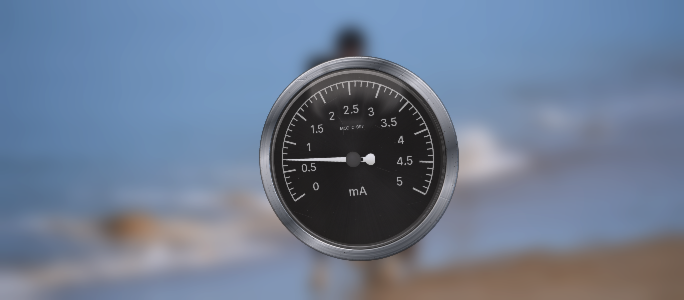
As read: **0.7** mA
